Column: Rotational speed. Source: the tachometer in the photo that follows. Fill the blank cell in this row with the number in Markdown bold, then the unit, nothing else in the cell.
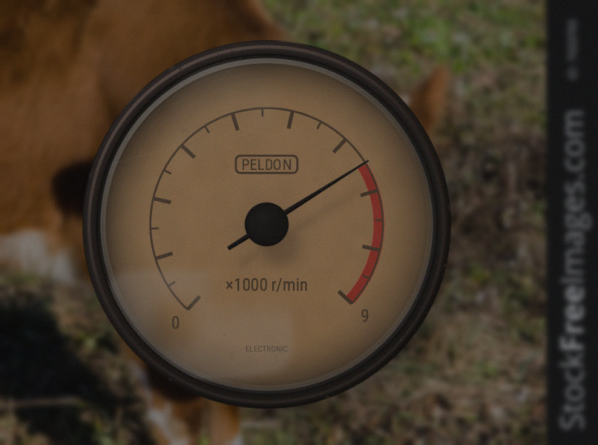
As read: **6500** rpm
